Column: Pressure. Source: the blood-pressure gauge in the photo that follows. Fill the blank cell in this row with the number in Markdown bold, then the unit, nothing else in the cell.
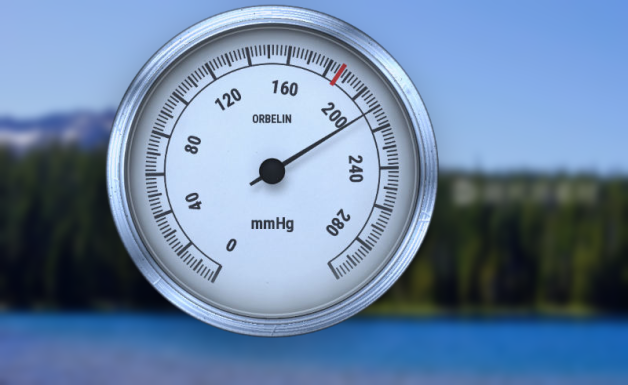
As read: **210** mmHg
